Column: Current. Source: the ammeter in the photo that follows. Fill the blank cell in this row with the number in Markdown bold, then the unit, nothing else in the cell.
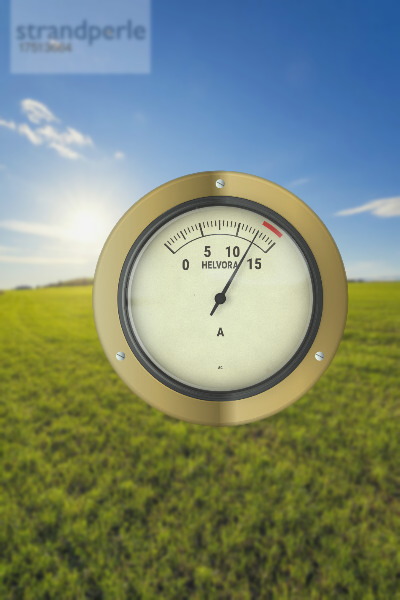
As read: **12.5** A
